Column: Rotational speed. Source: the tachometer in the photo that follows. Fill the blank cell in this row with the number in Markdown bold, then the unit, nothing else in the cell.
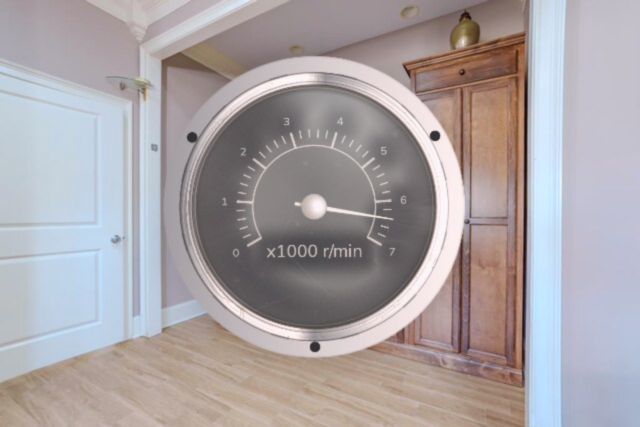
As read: **6400** rpm
